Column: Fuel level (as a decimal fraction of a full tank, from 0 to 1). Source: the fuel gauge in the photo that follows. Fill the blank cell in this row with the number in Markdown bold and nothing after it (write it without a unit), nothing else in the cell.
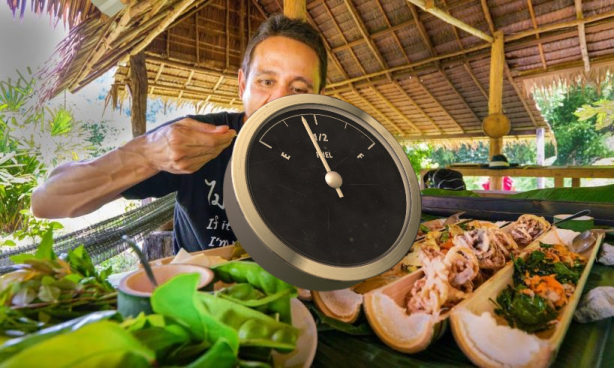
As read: **0.375**
